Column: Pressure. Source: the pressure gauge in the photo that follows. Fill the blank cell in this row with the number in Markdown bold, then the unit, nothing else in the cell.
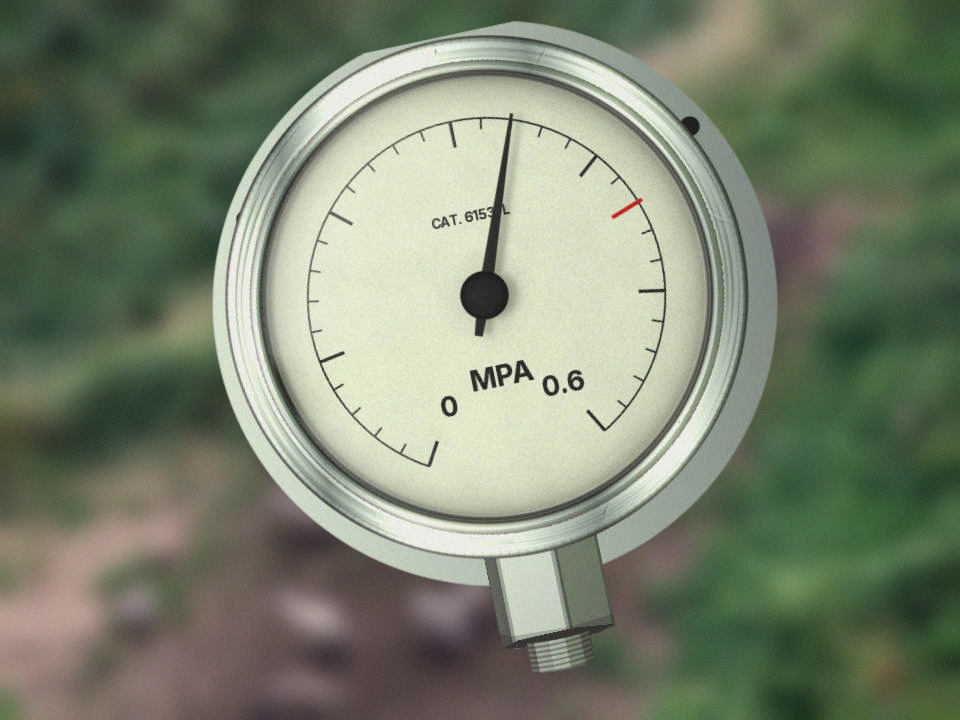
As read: **0.34** MPa
